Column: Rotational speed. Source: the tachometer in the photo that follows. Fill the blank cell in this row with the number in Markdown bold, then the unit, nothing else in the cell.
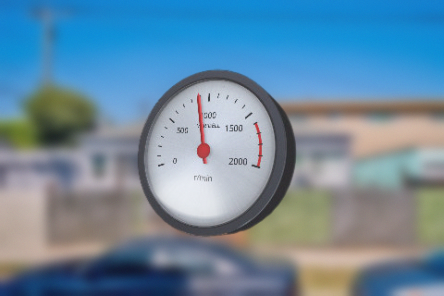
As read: **900** rpm
